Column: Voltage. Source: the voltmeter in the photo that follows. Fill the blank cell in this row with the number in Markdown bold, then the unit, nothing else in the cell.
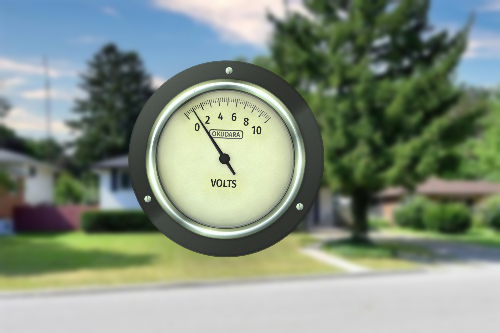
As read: **1** V
